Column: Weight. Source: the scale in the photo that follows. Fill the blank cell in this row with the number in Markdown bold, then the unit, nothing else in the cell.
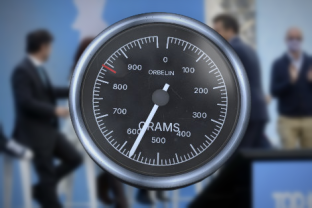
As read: **570** g
